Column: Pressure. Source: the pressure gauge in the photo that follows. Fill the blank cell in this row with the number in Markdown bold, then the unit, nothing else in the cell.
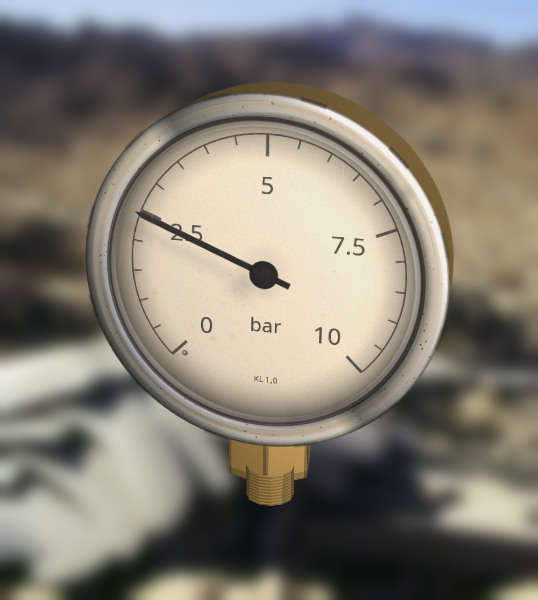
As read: **2.5** bar
